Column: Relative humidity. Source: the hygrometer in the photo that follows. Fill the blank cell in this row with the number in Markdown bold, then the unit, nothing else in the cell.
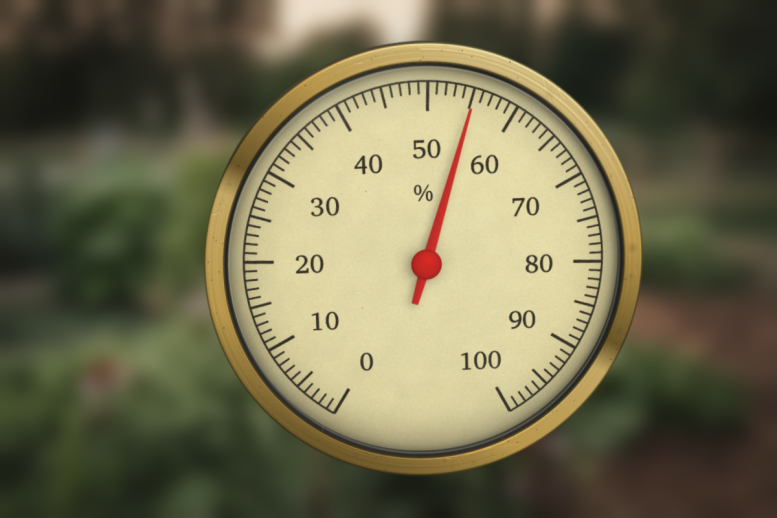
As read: **55** %
